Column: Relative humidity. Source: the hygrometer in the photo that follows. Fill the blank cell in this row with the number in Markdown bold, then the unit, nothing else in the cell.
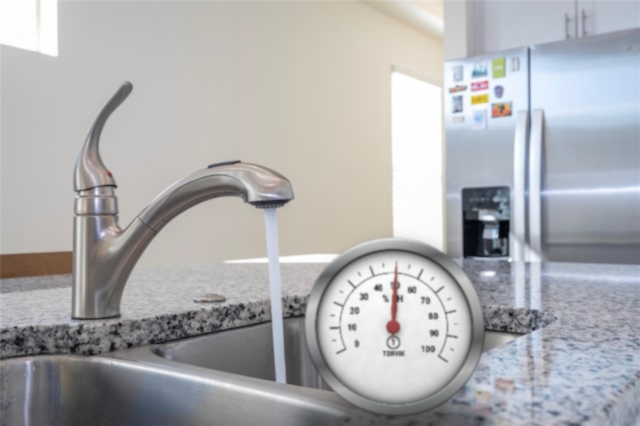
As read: **50** %
